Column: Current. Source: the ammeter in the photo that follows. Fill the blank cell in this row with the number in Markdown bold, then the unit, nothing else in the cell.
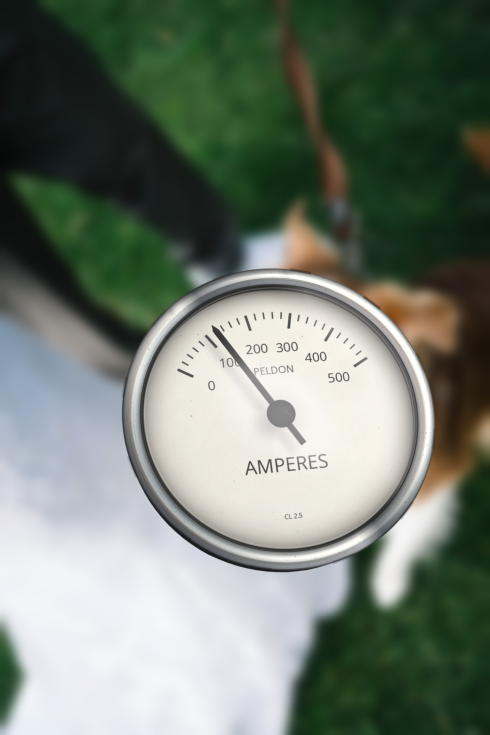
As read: **120** A
